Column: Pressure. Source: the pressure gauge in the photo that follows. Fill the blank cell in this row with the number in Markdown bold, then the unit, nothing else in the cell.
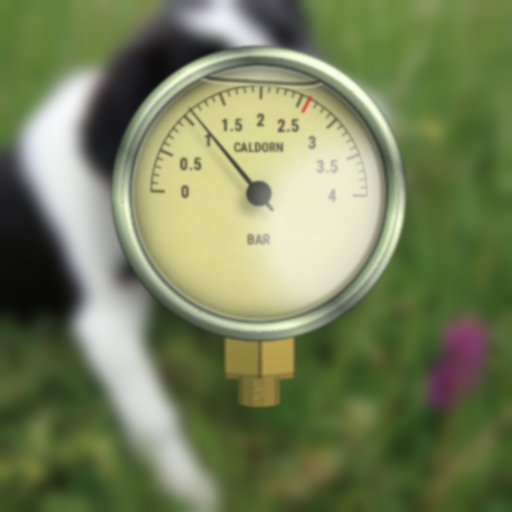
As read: **1.1** bar
